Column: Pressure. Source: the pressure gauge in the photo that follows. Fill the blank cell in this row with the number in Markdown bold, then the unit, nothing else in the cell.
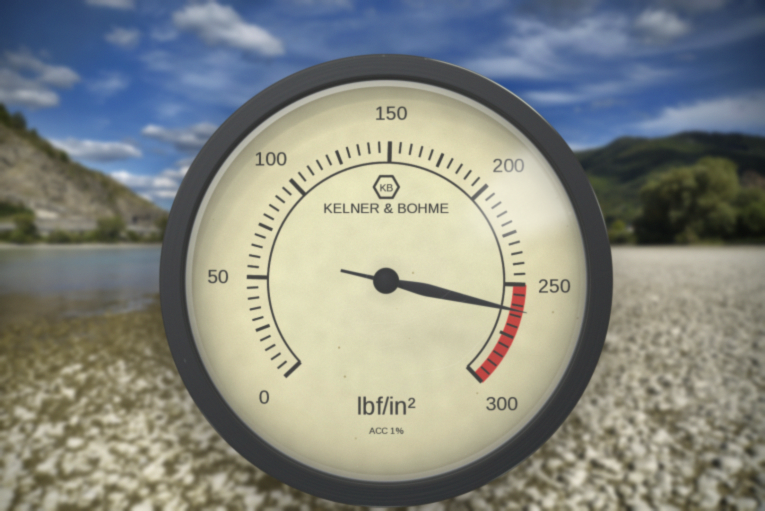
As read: **262.5** psi
